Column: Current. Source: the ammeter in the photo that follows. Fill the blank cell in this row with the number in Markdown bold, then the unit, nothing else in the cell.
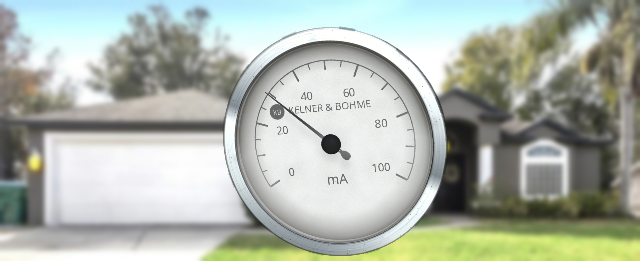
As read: **30** mA
